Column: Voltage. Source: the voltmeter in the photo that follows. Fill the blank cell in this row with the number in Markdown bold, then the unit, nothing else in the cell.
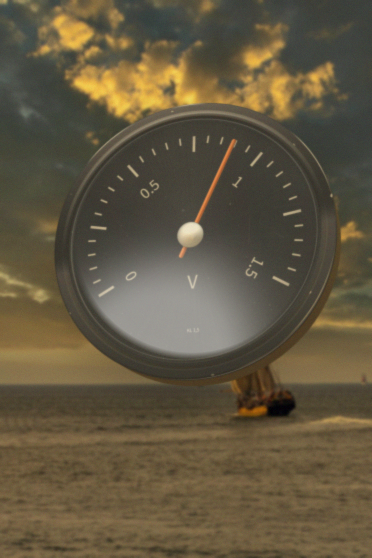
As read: **0.9** V
